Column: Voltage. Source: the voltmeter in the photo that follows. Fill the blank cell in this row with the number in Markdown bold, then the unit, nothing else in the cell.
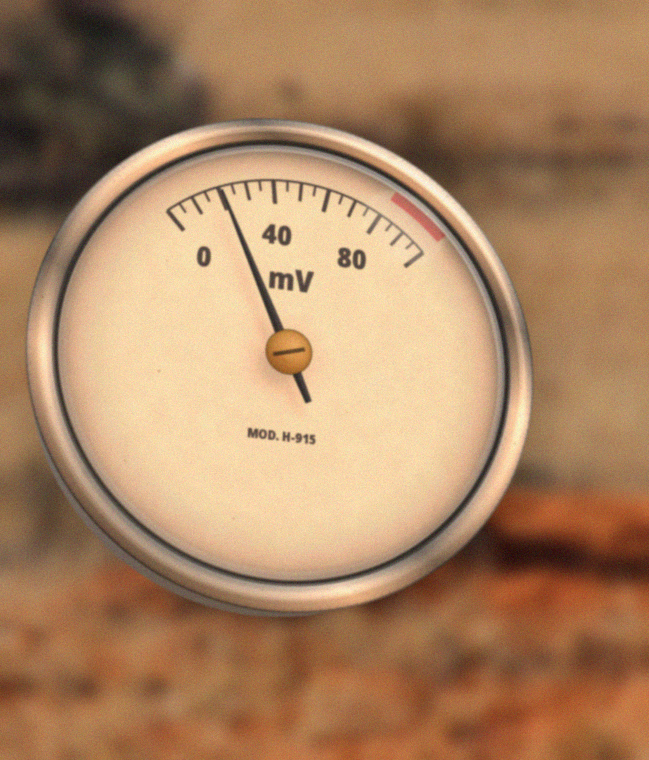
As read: **20** mV
